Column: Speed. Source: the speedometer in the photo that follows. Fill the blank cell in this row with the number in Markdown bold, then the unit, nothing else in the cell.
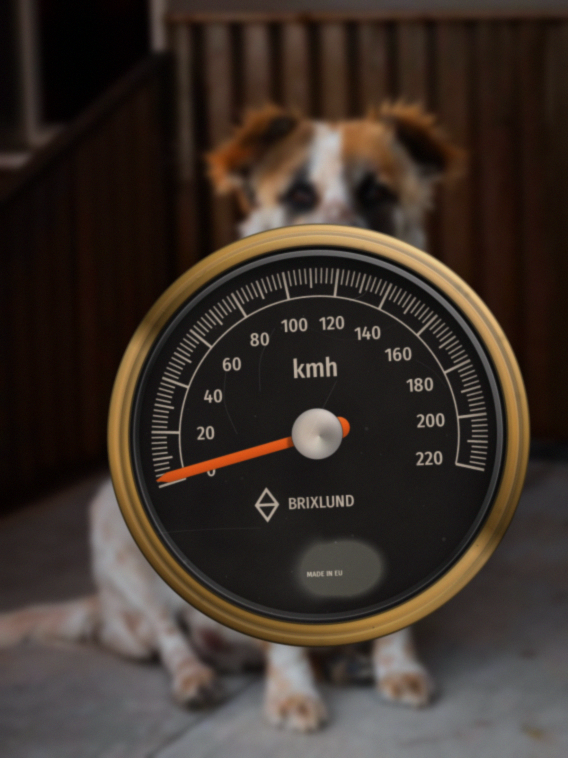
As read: **2** km/h
